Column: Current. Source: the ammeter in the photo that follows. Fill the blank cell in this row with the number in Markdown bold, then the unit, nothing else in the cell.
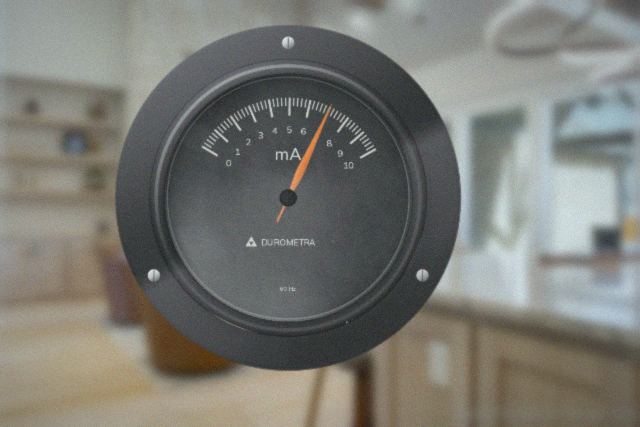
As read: **7** mA
